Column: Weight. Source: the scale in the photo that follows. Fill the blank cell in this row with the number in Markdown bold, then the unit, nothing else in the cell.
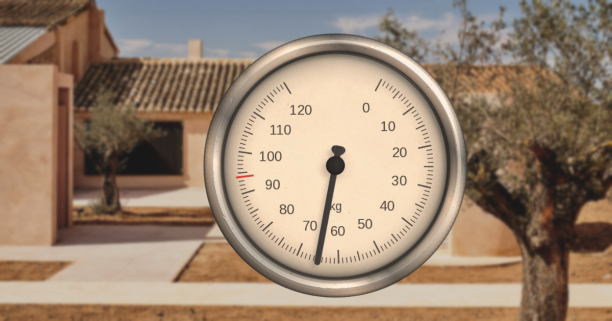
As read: **65** kg
